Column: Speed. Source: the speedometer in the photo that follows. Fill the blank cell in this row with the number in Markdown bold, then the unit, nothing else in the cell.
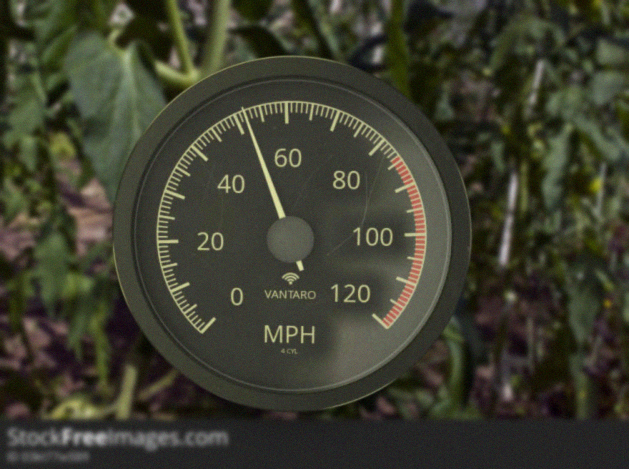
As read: **52** mph
